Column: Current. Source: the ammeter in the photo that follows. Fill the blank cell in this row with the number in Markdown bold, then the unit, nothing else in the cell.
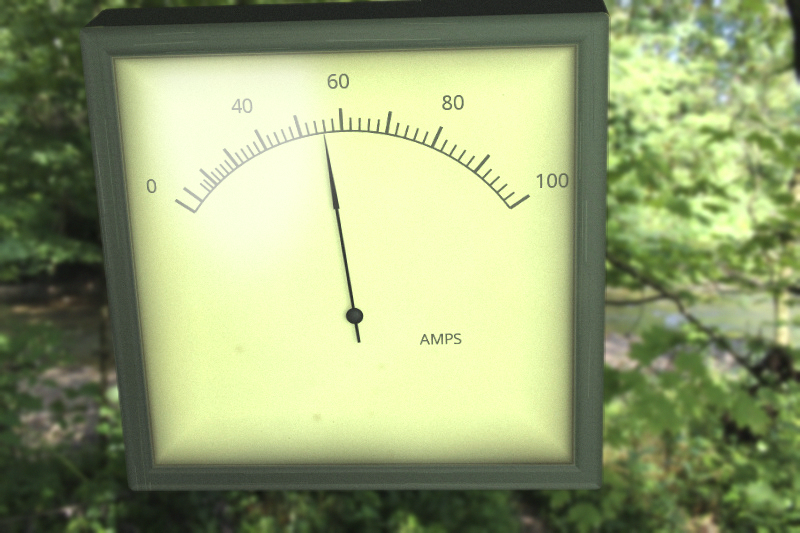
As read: **56** A
